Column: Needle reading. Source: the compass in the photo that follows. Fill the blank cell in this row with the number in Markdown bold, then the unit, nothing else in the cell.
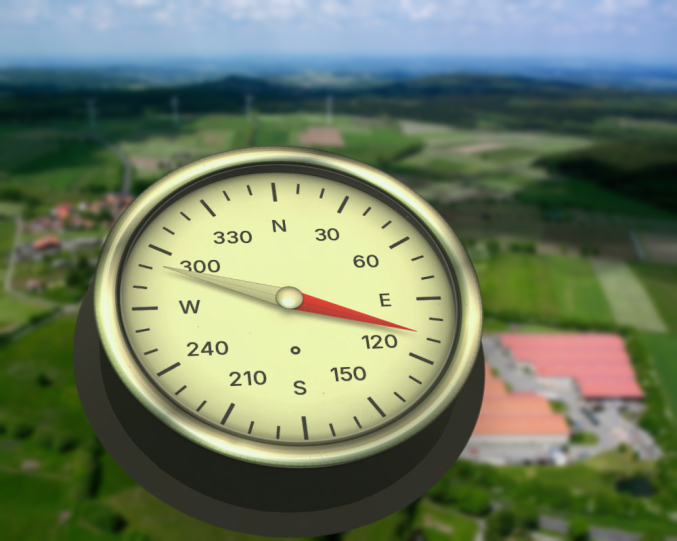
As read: **110** °
